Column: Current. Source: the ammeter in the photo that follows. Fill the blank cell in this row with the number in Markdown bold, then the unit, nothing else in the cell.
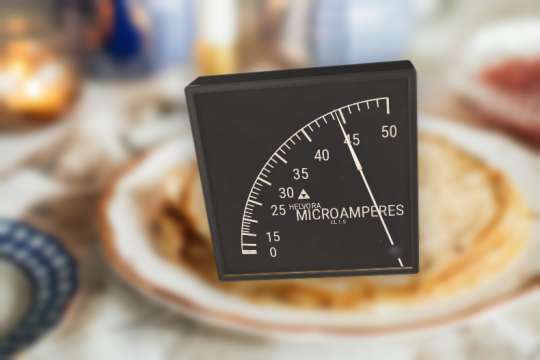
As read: **44.5** µA
